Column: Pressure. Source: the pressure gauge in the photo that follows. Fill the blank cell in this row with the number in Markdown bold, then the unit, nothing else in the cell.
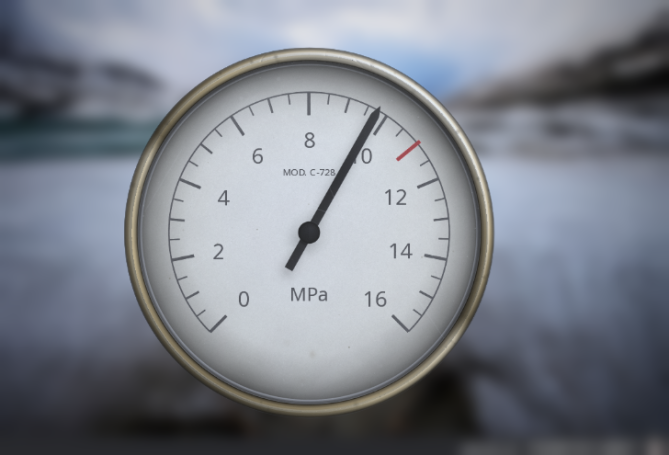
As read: **9.75** MPa
